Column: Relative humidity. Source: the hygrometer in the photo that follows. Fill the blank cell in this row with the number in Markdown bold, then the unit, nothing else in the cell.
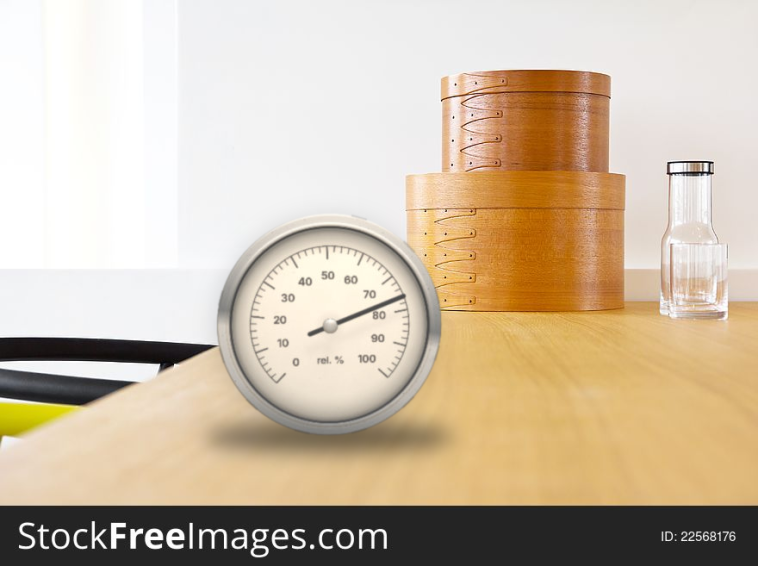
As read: **76** %
